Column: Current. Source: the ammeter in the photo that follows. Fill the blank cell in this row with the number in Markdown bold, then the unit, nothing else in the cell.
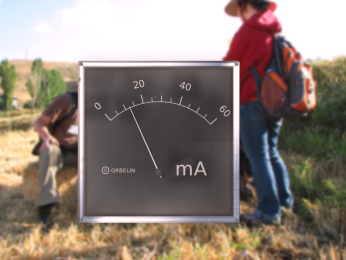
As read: **12.5** mA
